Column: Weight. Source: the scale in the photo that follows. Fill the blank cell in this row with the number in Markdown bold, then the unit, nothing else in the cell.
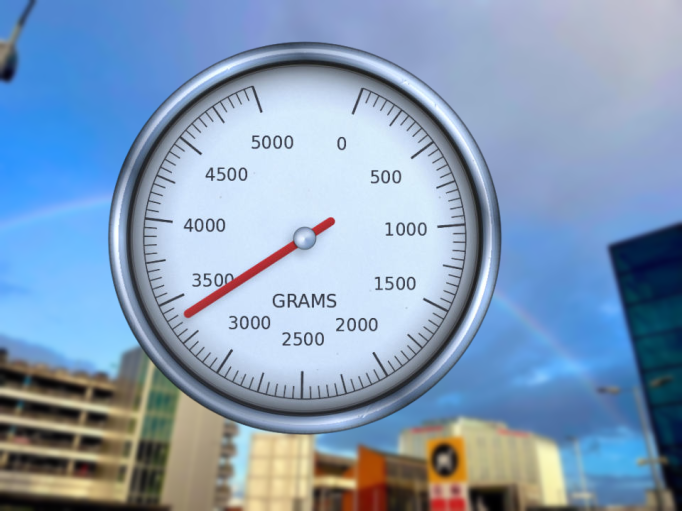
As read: **3375** g
